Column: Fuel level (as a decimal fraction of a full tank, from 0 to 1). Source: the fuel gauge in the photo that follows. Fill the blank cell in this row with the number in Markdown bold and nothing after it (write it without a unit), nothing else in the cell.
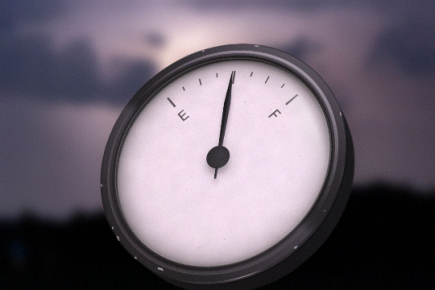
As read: **0.5**
